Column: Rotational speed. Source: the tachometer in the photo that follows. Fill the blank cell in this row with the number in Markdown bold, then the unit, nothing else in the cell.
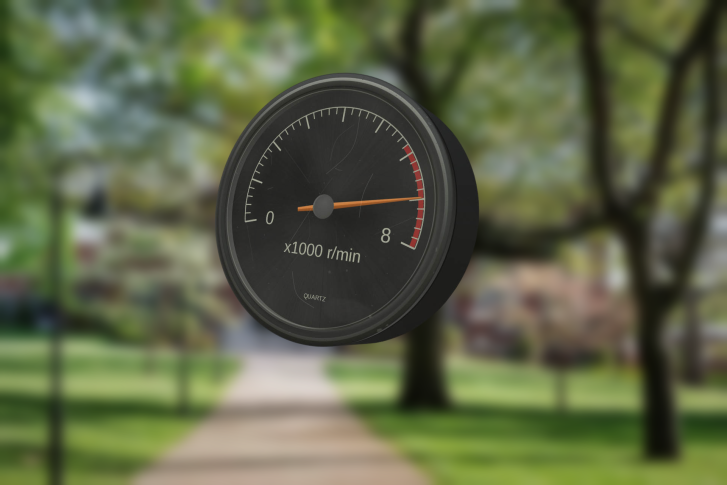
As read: **7000** rpm
